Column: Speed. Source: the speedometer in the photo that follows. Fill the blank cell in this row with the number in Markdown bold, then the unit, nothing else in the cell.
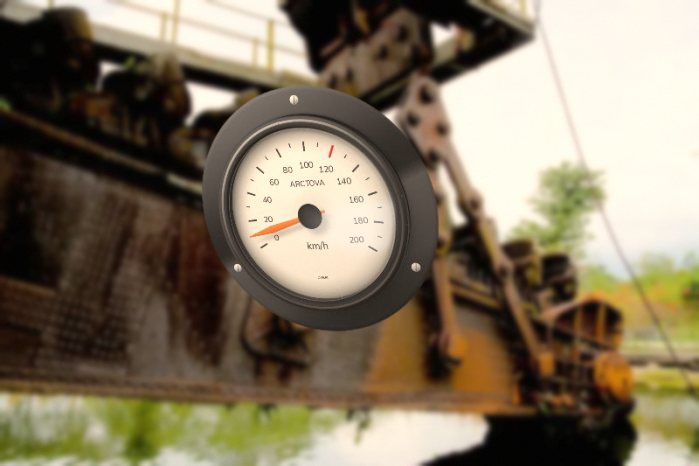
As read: **10** km/h
